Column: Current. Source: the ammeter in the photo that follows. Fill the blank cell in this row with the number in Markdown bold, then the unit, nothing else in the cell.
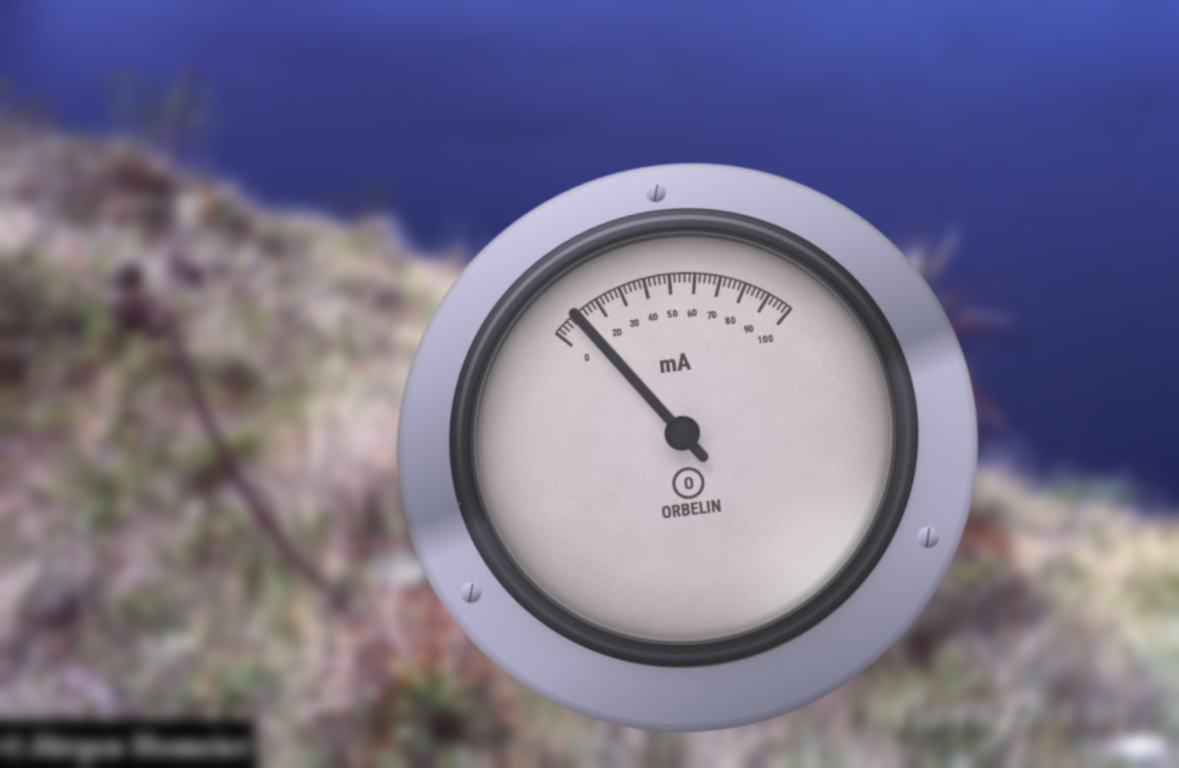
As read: **10** mA
